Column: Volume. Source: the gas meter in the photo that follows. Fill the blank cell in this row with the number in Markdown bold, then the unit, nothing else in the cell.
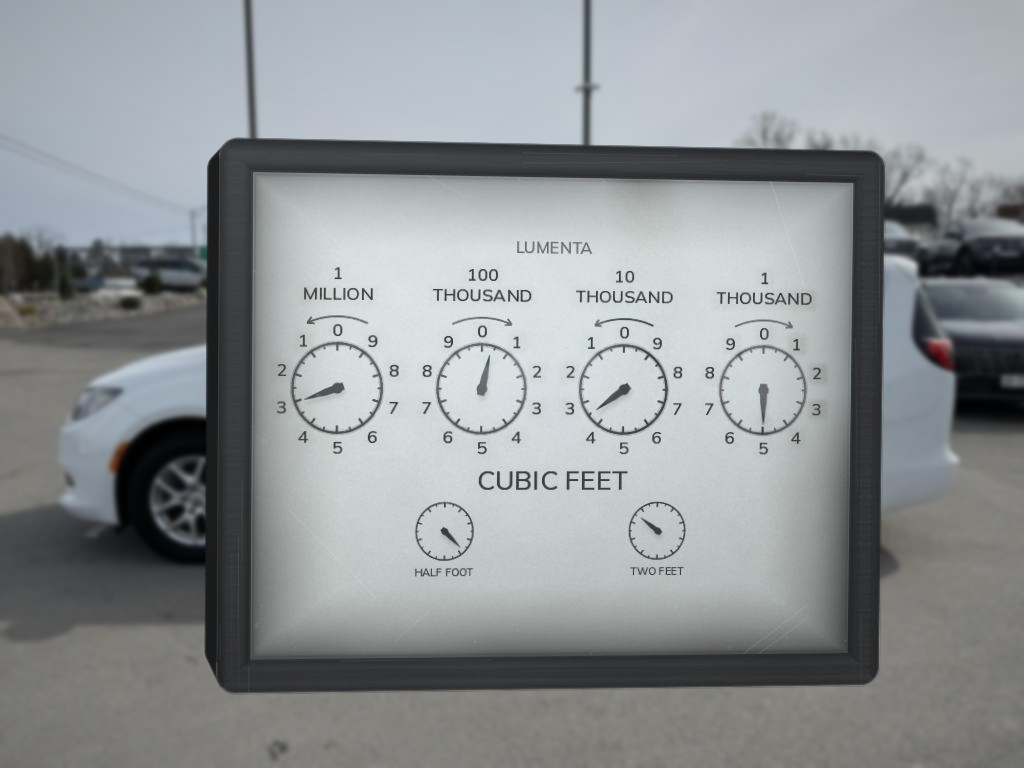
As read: **303500** ft³
